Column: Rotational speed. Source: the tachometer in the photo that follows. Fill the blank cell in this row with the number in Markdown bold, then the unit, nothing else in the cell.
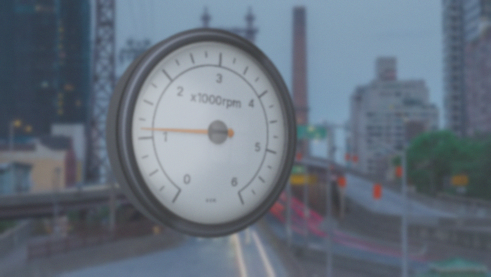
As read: **1125** rpm
